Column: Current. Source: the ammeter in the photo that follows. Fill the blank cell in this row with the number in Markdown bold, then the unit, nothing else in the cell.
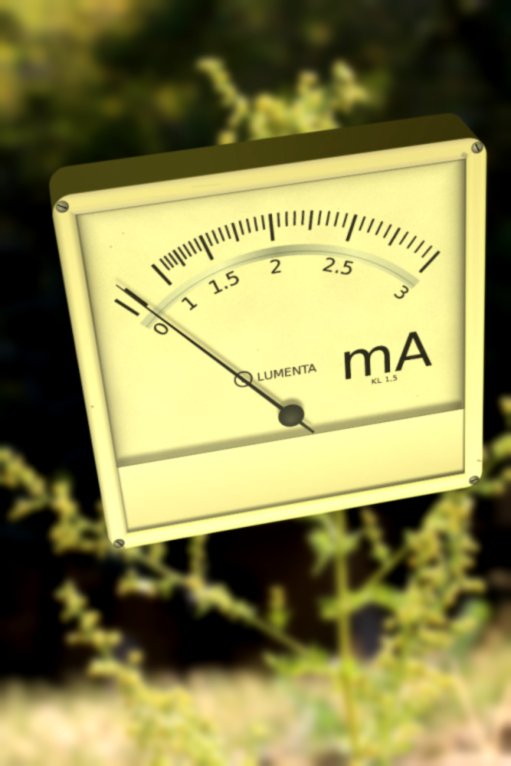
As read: **0.5** mA
